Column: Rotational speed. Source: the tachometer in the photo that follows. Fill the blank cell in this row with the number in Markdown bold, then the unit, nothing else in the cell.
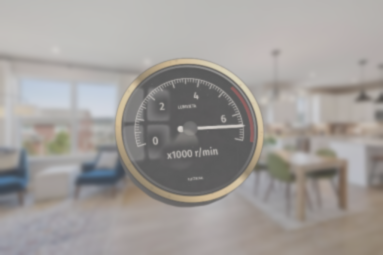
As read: **6500** rpm
